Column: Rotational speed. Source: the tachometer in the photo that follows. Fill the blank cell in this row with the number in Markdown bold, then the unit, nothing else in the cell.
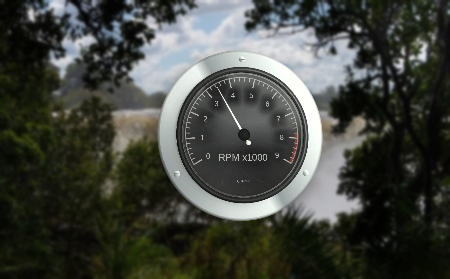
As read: **3400** rpm
